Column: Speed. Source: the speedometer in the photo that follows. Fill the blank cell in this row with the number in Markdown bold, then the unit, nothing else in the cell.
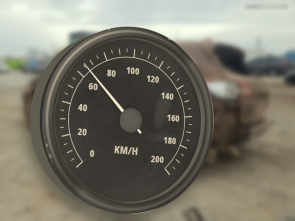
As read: **65** km/h
